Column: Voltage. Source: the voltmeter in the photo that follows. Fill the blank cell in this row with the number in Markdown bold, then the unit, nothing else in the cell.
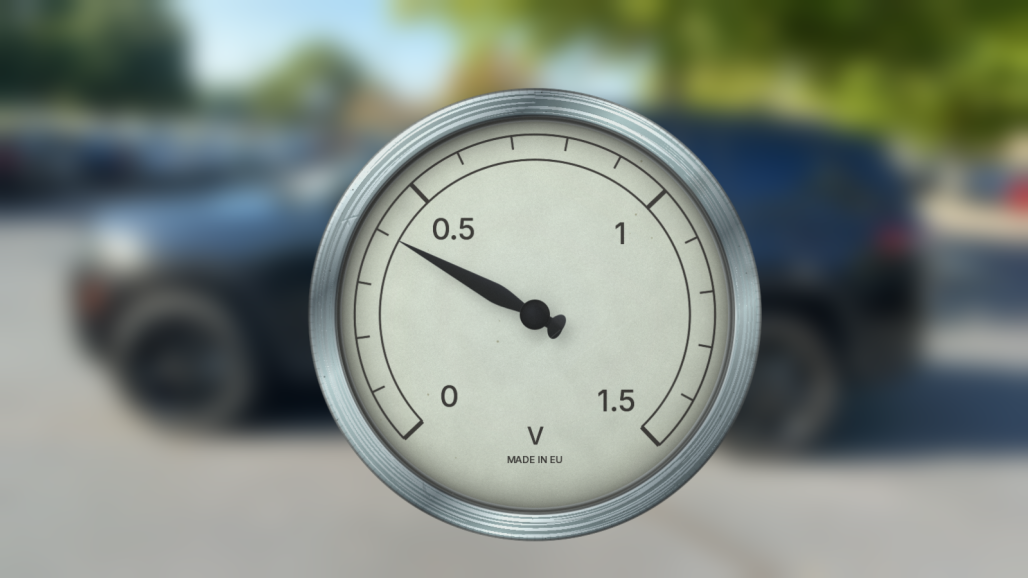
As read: **0.4** V
